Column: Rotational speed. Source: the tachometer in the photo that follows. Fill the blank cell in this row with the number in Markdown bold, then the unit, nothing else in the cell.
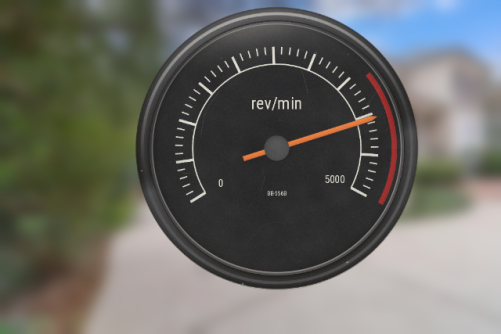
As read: **4050** rpm
